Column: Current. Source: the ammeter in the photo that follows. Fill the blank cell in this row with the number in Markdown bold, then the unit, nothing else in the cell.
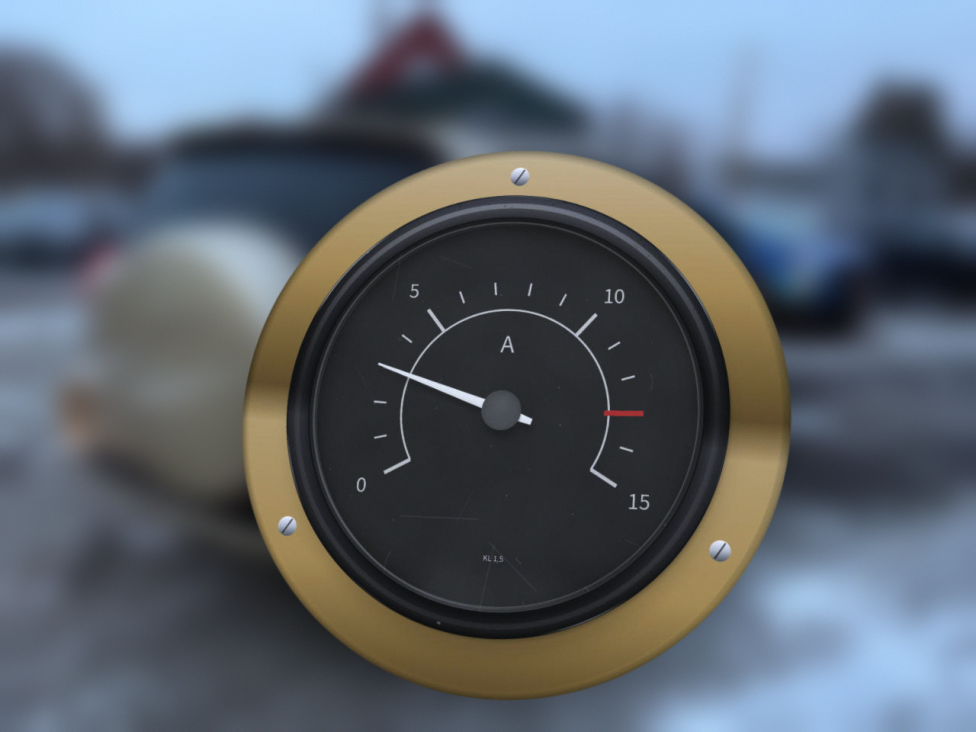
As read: **3** A
